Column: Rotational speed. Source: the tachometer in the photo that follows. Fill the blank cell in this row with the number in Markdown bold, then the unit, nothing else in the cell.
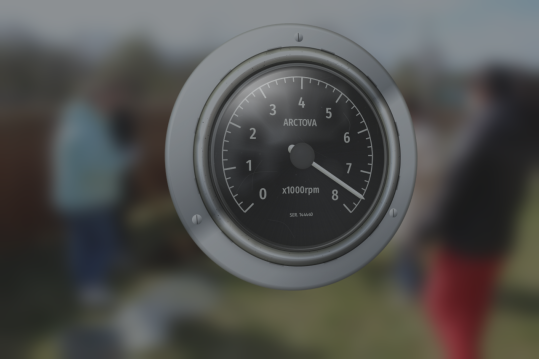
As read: **7600** rpm
